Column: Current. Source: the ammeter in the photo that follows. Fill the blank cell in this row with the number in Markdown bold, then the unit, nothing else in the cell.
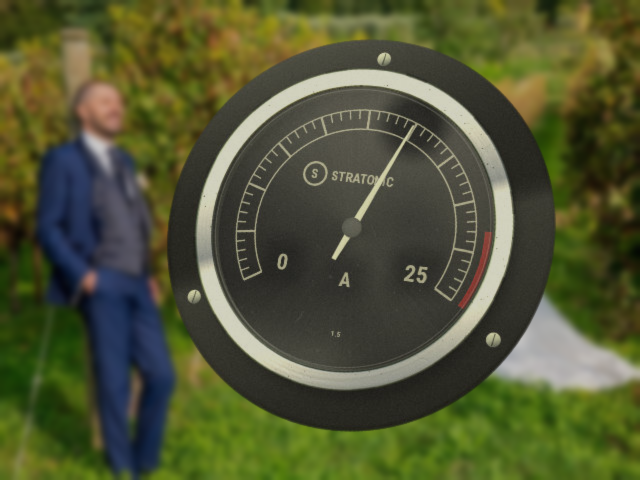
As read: **15** A
